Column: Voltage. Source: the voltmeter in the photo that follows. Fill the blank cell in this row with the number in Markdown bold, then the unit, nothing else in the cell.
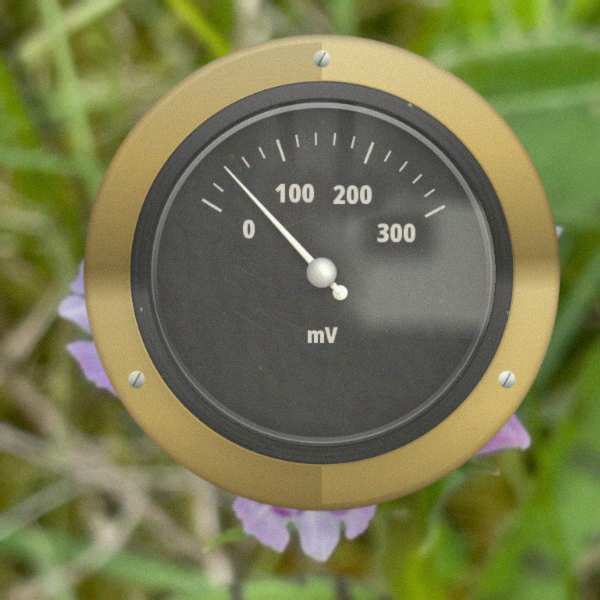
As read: **40** mV
